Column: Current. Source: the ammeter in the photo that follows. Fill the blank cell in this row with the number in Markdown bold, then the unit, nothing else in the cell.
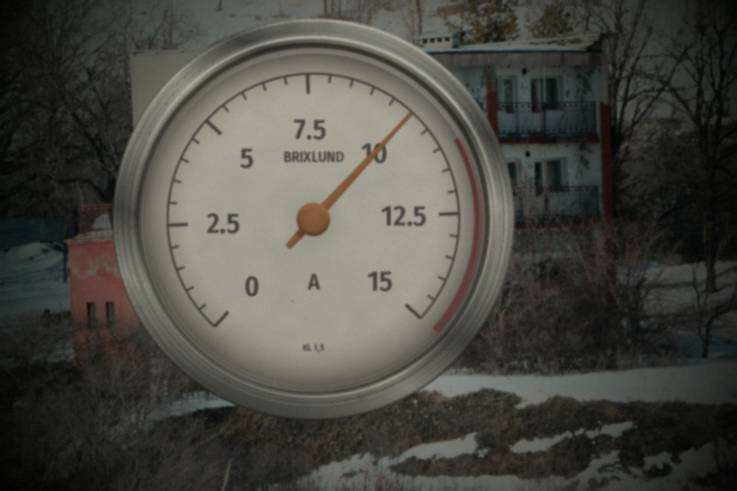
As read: **10** A
